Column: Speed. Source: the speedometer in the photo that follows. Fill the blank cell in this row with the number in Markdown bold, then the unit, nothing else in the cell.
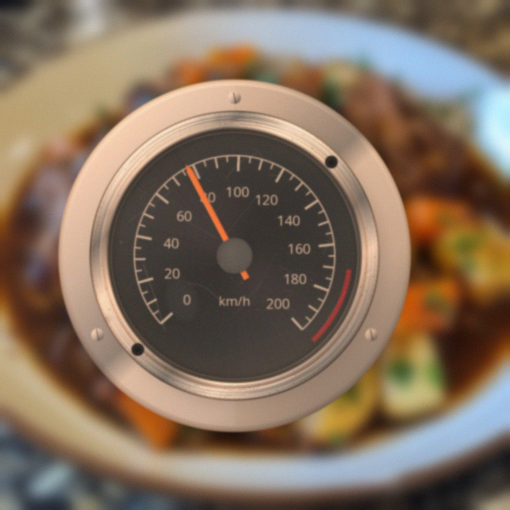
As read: **77.5** km/h
